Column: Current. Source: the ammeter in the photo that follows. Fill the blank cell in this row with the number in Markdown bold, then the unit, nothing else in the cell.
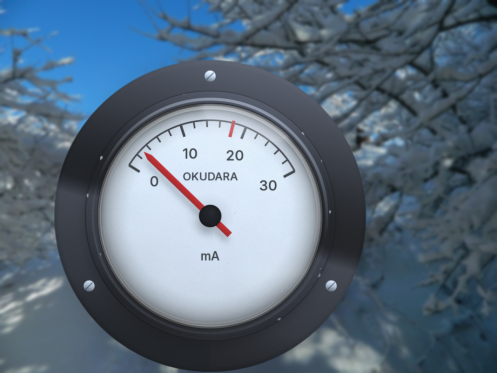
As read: **3** mA
